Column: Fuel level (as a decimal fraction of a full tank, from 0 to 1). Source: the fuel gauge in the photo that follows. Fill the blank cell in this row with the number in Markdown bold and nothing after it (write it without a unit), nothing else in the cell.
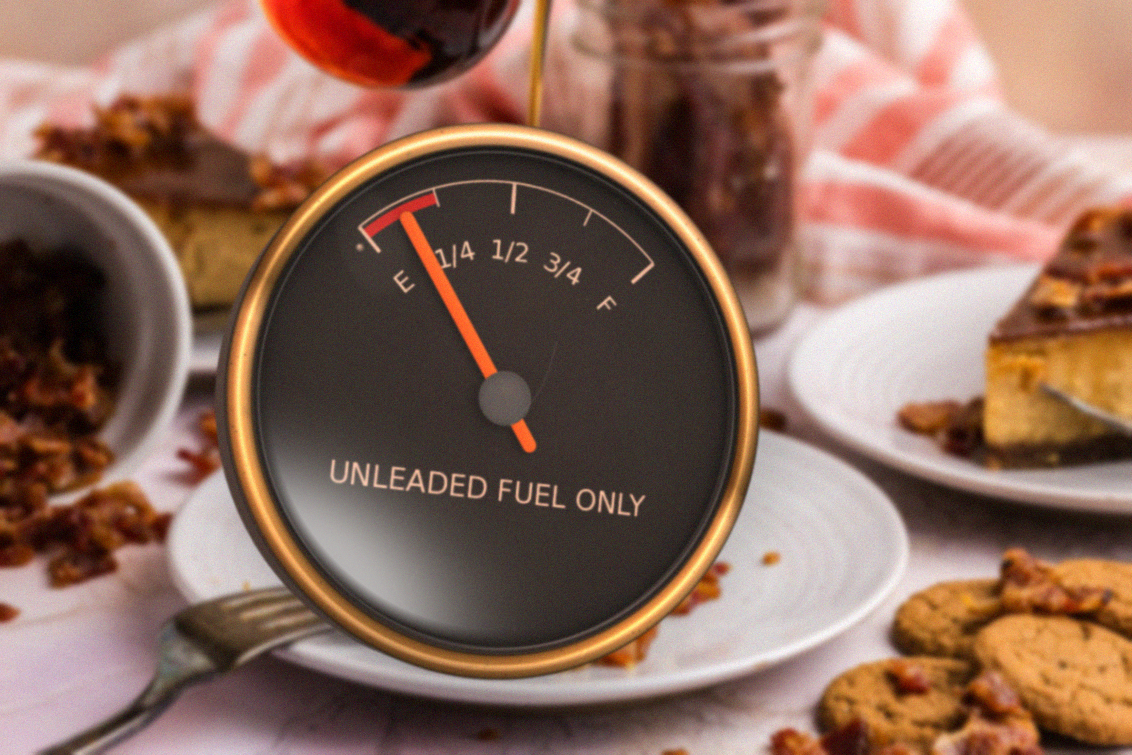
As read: **0.125**
